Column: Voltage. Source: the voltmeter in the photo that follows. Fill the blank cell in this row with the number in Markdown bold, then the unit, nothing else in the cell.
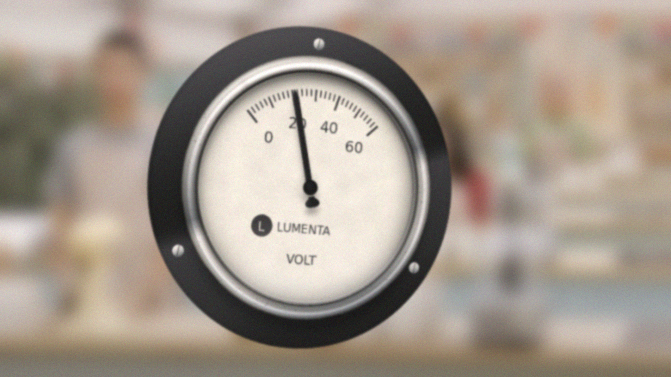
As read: **20** V
